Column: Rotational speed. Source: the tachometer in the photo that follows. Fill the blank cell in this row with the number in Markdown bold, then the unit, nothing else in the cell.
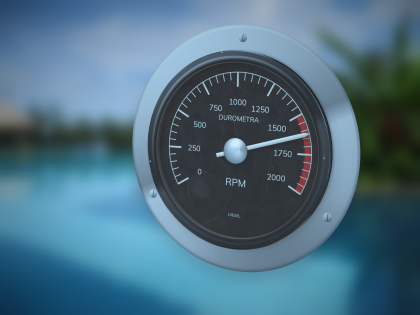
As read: **1625** rpm
